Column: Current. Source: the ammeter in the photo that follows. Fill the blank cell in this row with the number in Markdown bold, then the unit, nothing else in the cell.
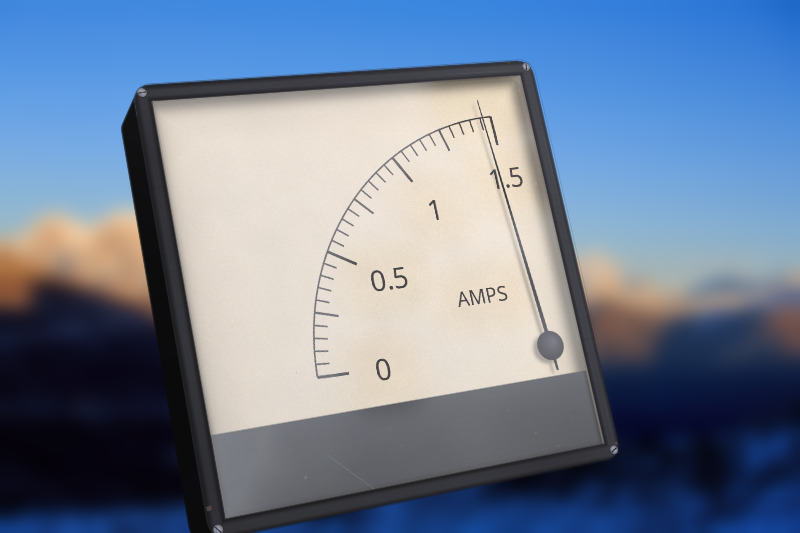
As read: **1.45** A
